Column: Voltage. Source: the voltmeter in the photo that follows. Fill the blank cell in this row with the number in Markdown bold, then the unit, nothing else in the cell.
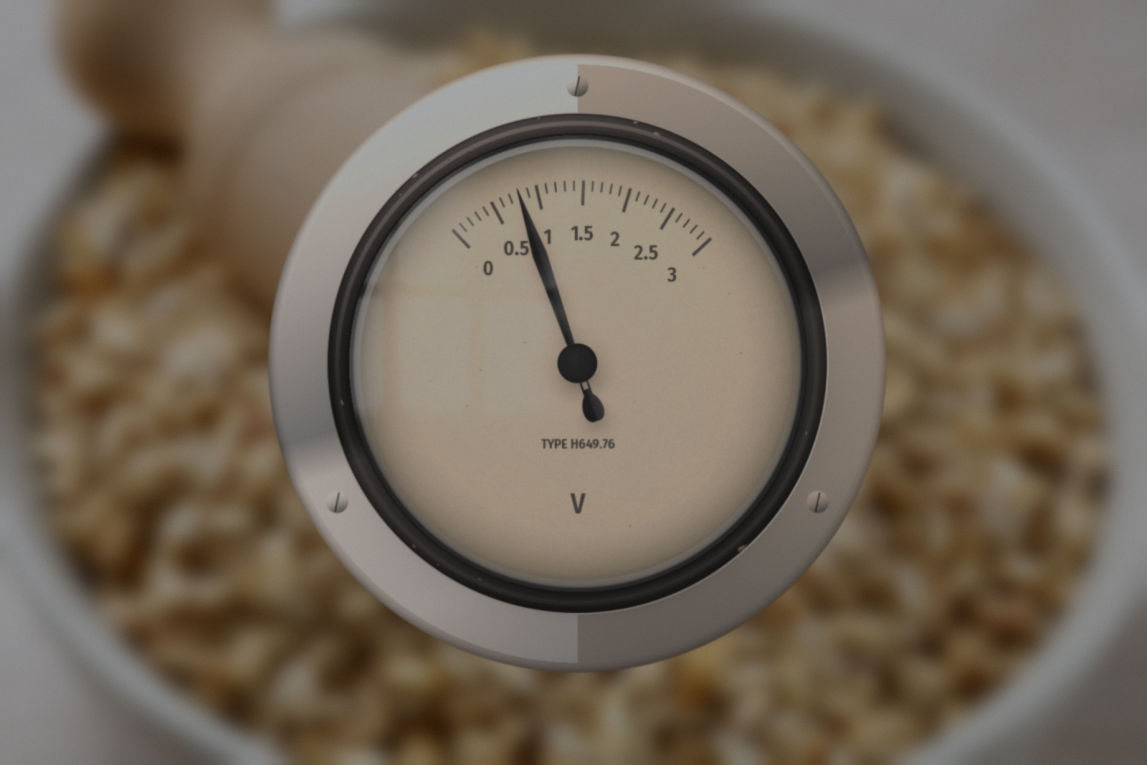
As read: **0.8** V
